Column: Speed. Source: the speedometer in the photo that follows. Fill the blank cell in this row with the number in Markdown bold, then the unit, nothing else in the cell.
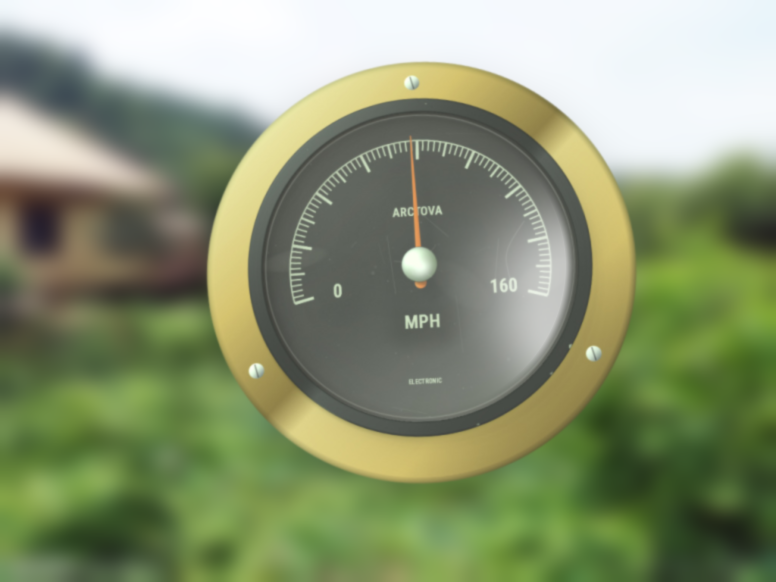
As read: **78** mph
